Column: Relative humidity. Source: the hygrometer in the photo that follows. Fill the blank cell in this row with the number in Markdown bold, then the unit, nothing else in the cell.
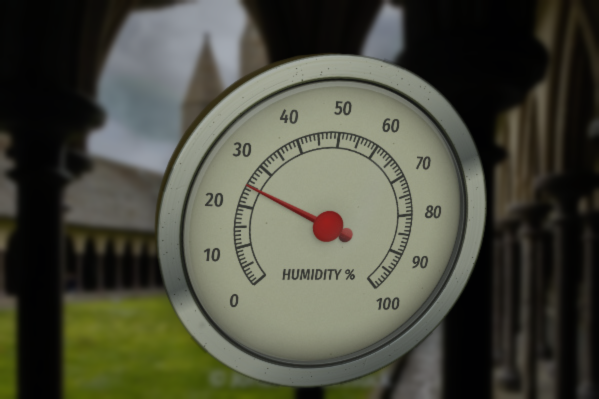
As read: **25** %
